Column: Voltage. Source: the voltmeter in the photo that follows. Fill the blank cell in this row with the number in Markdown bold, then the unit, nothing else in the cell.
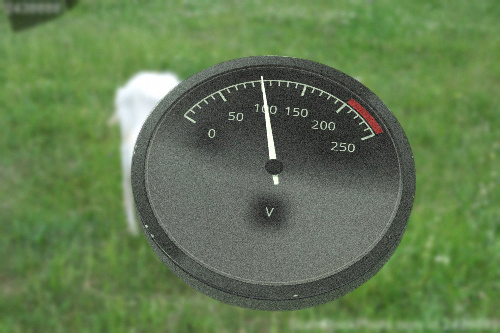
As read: **100** V
